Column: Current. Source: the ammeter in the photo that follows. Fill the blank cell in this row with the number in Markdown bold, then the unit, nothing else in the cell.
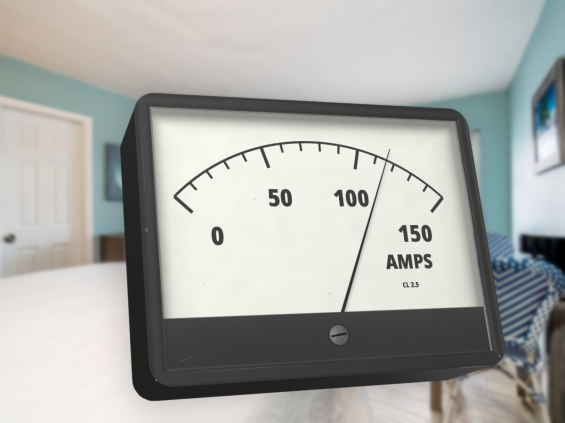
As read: **115** A
